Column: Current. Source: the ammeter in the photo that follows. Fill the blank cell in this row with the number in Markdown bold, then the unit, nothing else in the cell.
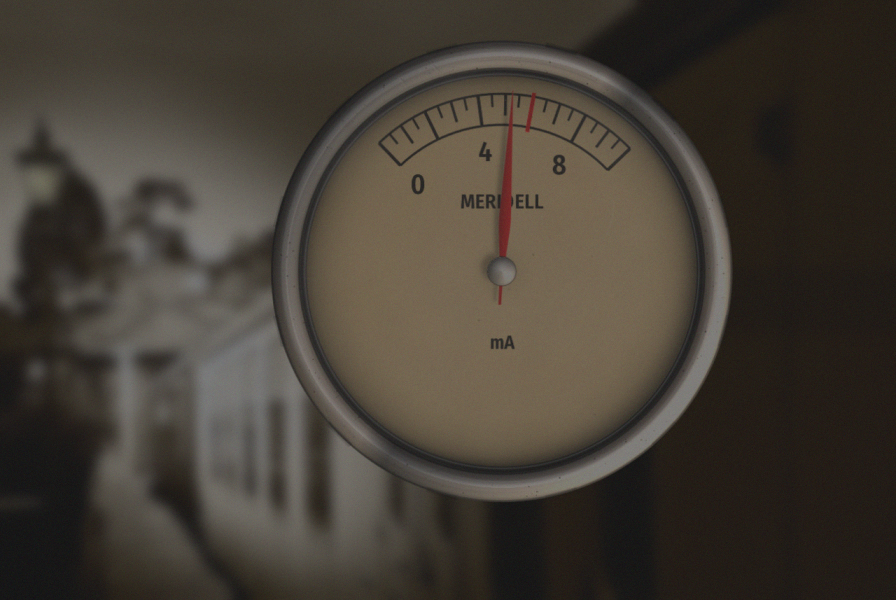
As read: **5.25** mA
